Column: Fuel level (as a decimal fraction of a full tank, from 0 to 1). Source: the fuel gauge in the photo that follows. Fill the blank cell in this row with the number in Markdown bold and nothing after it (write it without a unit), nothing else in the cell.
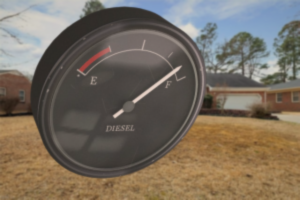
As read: **0.875**
